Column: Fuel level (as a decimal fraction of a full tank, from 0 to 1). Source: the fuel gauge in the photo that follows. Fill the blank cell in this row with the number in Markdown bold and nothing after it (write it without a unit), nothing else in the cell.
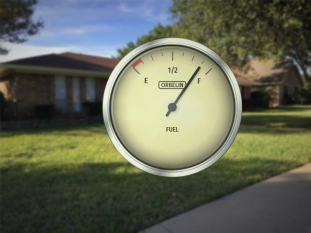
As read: **0.875**
